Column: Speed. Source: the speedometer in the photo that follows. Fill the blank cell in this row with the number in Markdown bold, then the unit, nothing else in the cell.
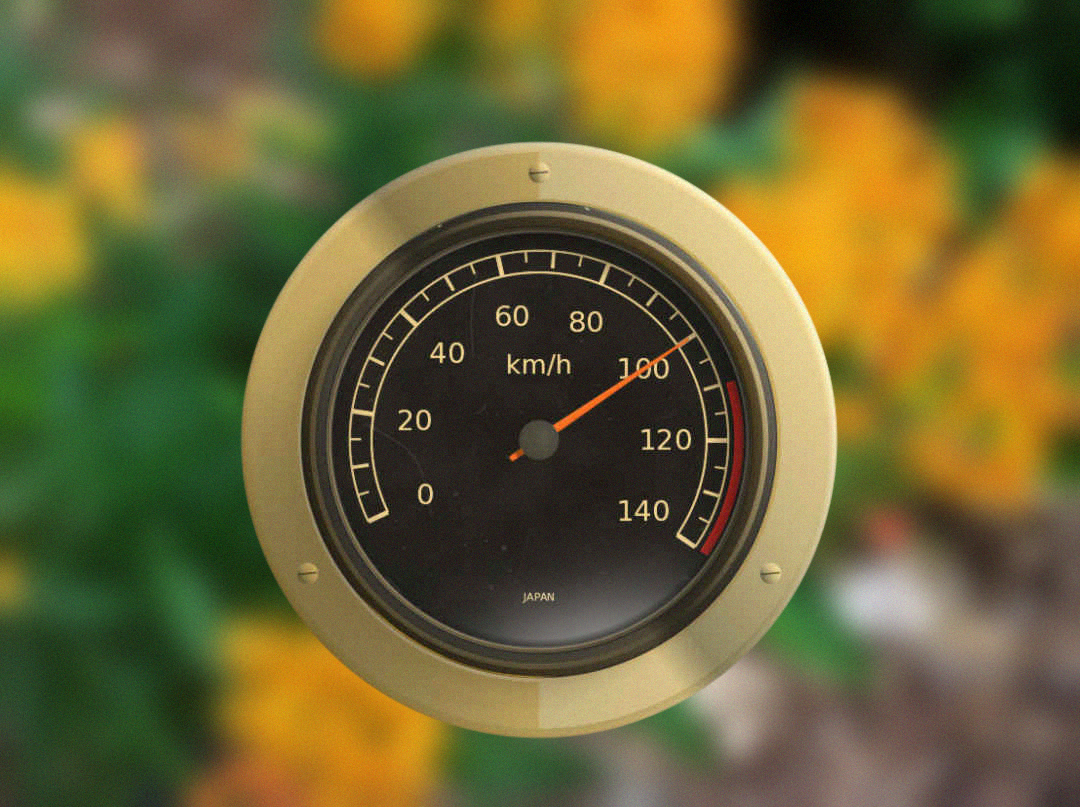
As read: **100** km/h
